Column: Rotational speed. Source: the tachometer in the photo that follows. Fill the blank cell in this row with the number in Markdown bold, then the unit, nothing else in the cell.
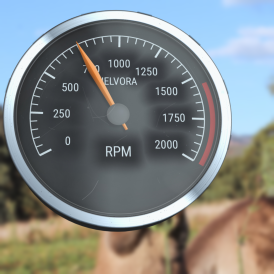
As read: **750** rpm
